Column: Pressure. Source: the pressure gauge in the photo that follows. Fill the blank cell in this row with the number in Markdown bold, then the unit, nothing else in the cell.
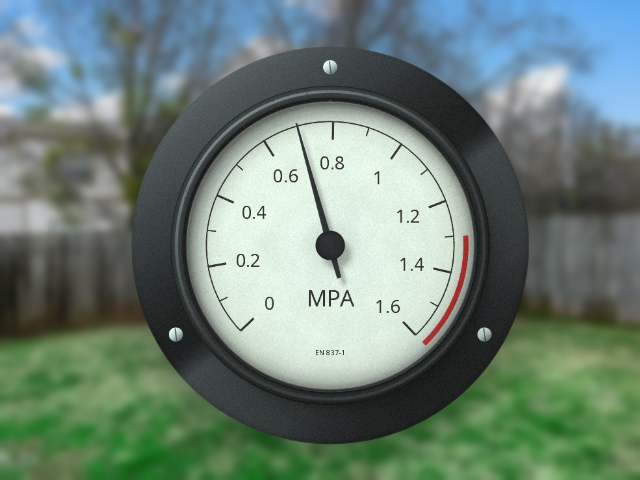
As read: **0.7** MPa
